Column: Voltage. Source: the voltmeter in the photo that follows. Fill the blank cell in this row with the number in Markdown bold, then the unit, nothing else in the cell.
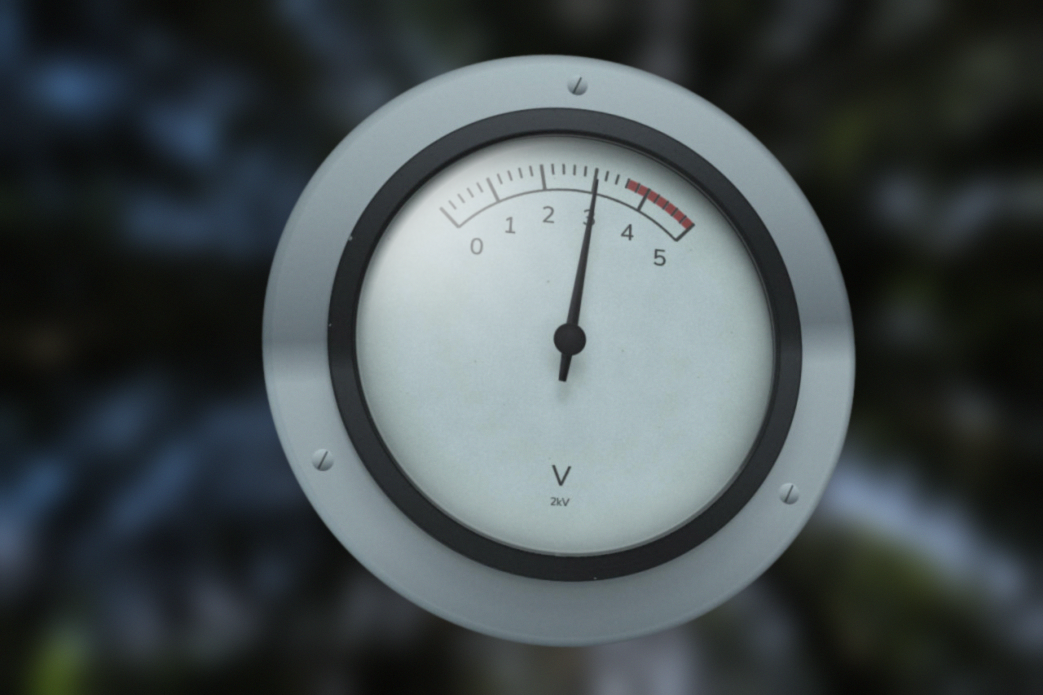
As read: **3** V
